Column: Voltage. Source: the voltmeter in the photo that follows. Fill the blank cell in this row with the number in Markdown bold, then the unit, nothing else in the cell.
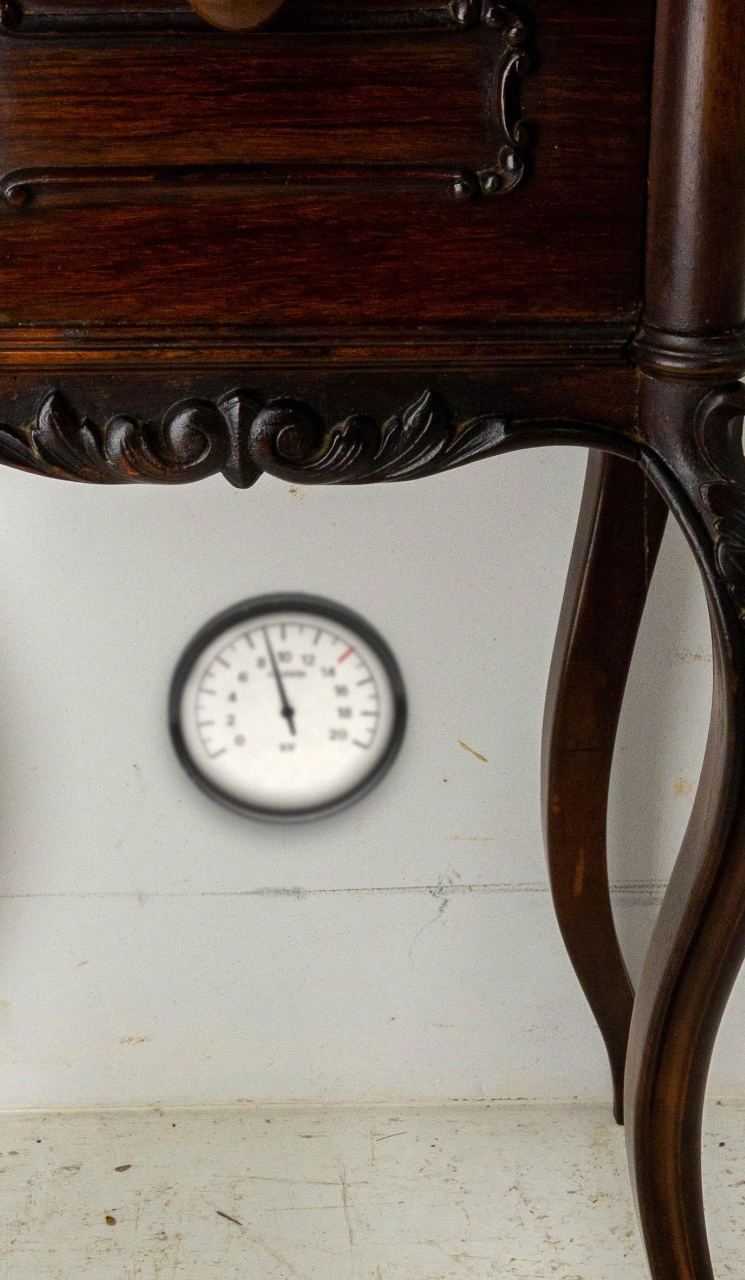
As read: **9** kV
